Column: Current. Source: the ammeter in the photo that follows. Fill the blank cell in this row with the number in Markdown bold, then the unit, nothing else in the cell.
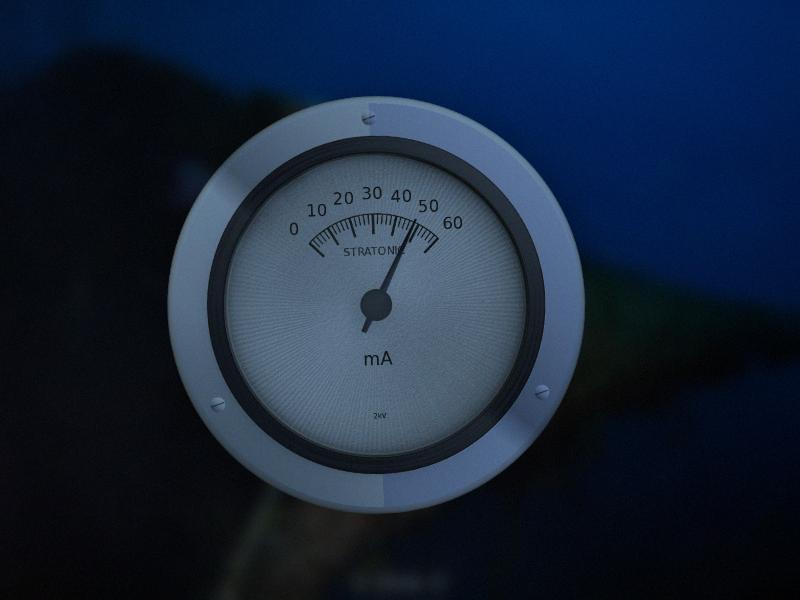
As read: **48** mA
